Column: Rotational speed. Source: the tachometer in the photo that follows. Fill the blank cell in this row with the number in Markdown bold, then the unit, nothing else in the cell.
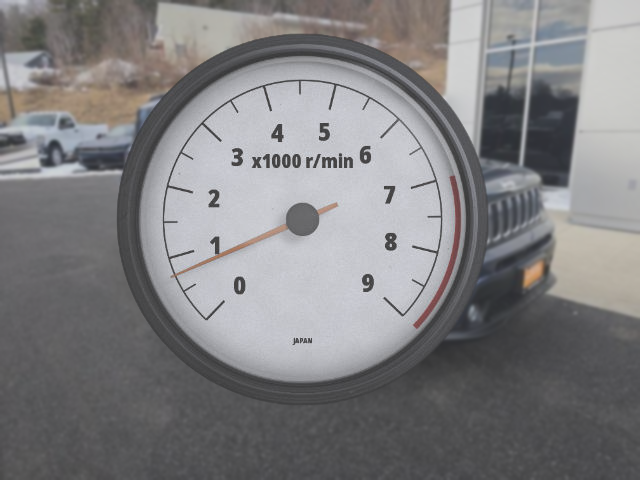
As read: **750** rpm
